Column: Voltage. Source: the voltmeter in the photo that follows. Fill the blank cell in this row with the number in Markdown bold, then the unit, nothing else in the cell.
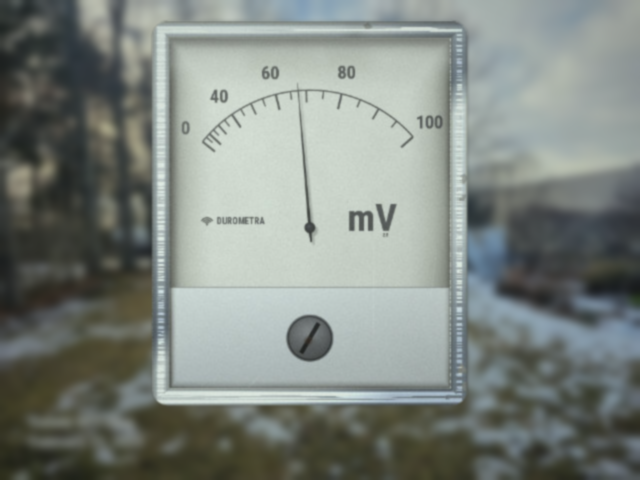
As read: **67.5** mV
